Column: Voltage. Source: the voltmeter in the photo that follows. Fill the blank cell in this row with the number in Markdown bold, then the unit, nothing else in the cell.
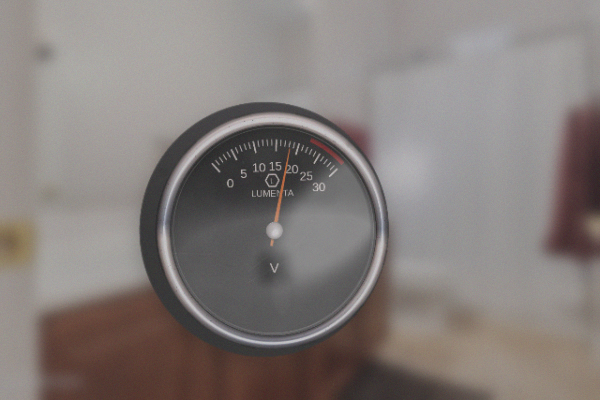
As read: **18** V
